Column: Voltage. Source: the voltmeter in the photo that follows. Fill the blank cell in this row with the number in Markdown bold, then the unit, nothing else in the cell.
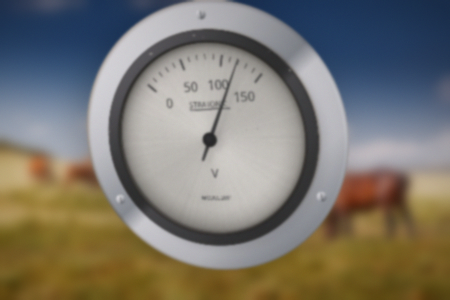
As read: **120** V
